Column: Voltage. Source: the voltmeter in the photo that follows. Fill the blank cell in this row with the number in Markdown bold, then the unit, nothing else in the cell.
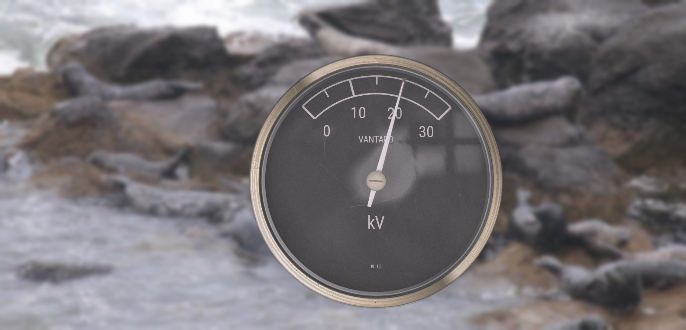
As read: **20** kV
